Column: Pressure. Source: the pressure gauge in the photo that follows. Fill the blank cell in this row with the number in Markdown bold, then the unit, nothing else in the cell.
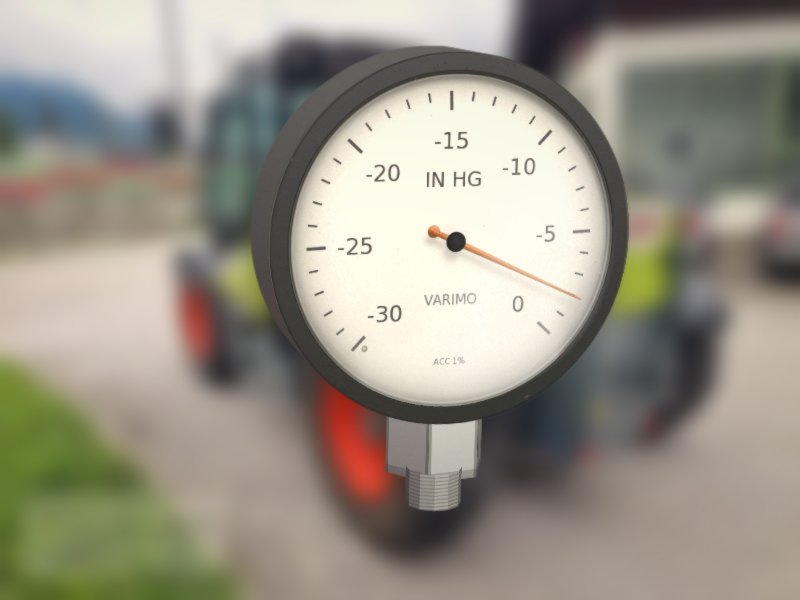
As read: **-2** inHg
